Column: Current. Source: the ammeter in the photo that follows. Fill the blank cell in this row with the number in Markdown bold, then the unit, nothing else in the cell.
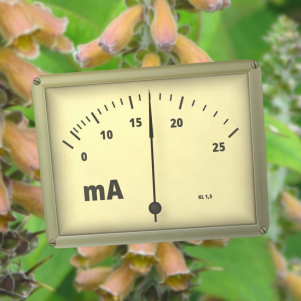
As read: **17** mA
